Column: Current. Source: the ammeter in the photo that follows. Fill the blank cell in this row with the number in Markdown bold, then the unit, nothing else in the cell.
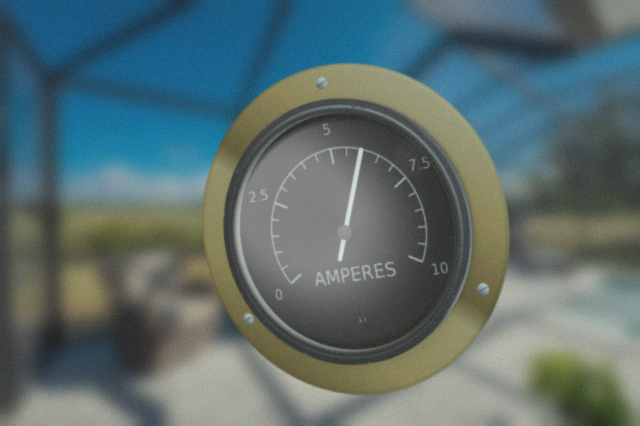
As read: **6** A
